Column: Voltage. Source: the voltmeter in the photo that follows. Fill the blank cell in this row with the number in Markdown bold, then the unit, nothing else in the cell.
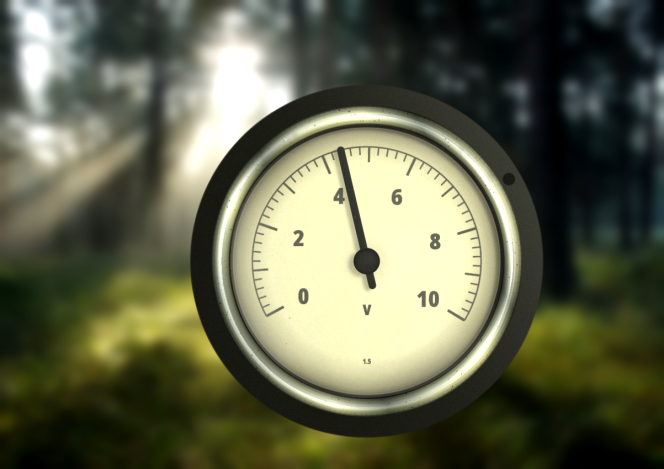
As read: **4.4** V
